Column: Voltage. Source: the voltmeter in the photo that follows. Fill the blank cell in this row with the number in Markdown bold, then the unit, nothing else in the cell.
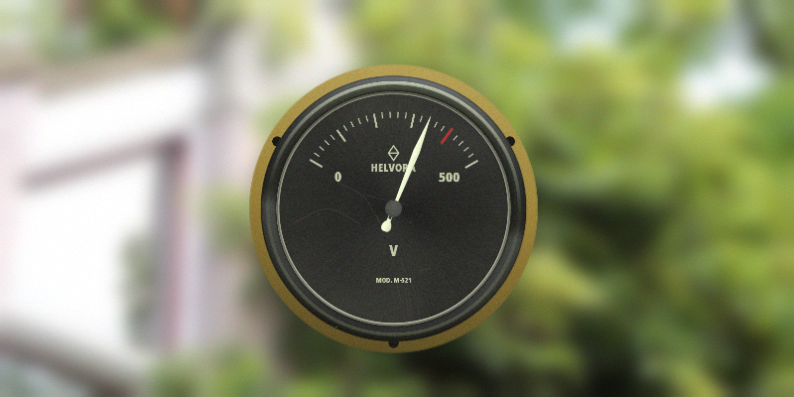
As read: **340** V
